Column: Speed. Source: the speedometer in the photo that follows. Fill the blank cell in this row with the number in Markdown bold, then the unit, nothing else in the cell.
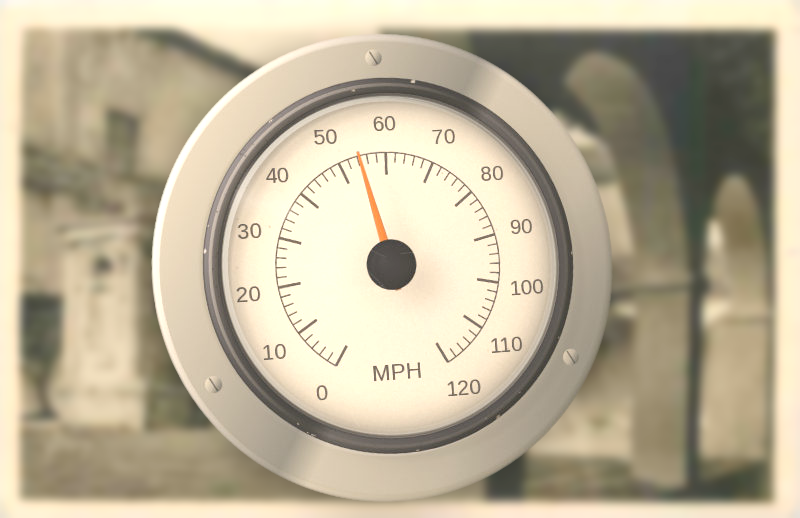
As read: **54** mph
